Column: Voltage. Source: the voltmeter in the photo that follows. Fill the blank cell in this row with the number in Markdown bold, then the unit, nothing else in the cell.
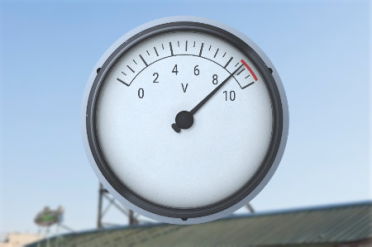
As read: **8.75** V
